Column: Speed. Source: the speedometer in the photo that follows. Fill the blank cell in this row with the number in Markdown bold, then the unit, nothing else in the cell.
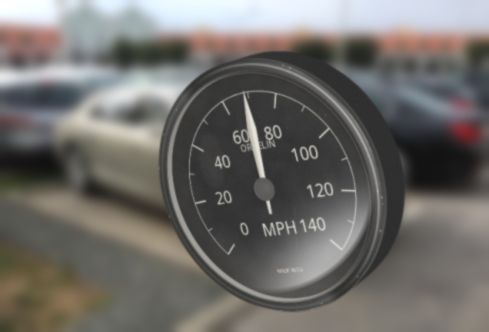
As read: **70** mph
